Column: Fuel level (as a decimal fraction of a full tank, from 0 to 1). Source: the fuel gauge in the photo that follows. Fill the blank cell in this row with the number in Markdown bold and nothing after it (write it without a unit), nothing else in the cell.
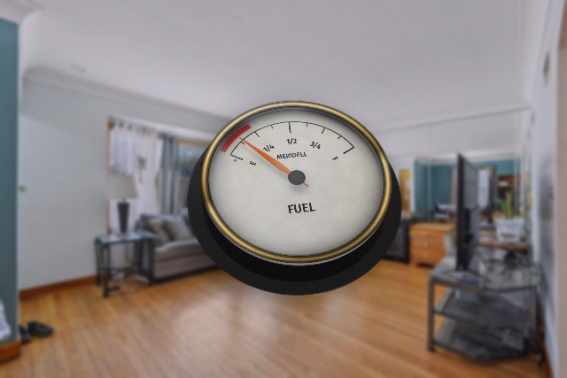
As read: **0.125**
